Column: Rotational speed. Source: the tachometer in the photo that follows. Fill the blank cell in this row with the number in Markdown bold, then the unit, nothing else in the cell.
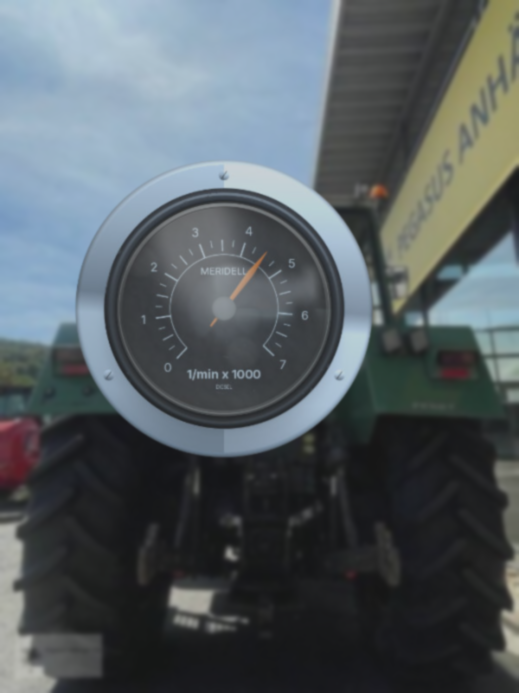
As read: **4500** rpm
